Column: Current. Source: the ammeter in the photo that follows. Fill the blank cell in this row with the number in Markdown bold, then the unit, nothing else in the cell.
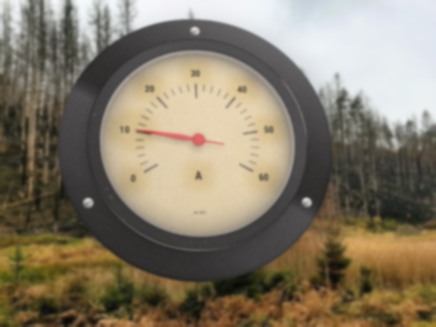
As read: **10** A
